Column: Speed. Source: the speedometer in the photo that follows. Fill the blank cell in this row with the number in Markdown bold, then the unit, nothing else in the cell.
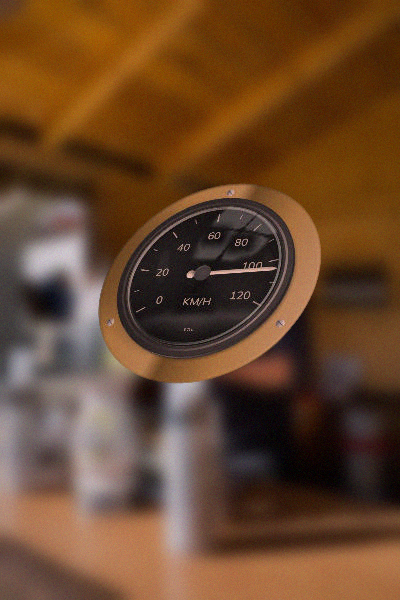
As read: **105** km/h
